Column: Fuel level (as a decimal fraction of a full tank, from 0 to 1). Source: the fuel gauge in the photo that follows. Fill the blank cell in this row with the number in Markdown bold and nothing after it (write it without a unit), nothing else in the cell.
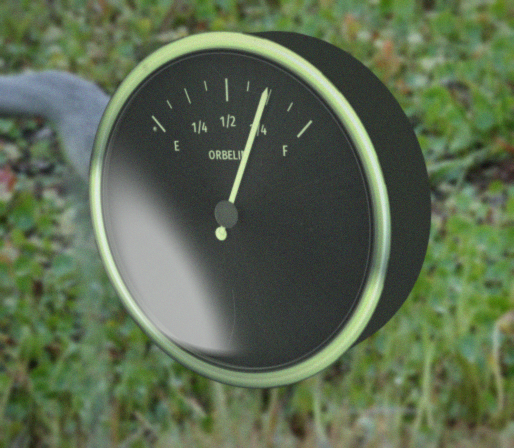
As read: **0.75**
